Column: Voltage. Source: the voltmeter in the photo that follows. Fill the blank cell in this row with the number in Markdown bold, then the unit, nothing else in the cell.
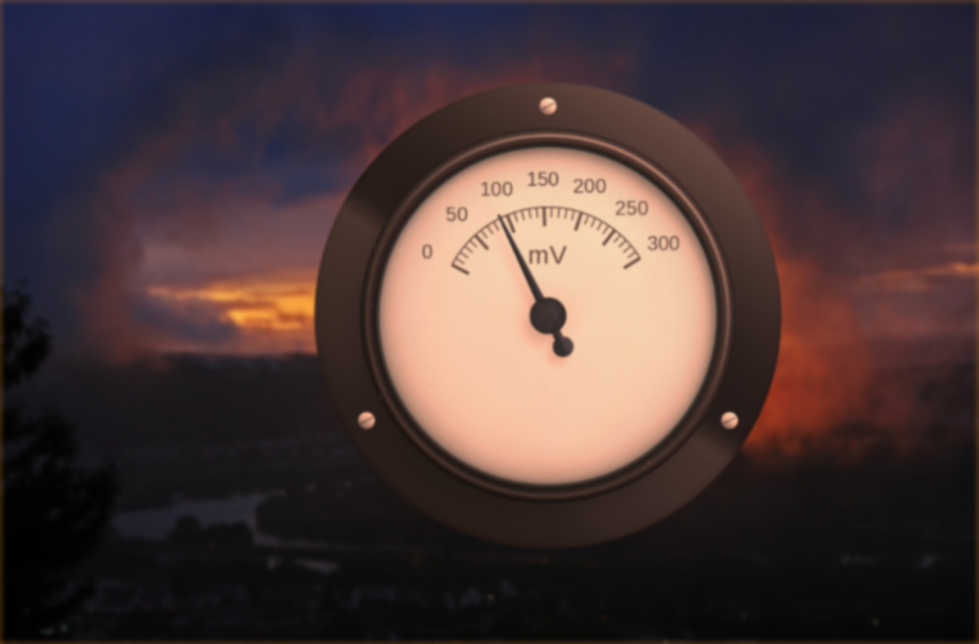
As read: **90** mV
